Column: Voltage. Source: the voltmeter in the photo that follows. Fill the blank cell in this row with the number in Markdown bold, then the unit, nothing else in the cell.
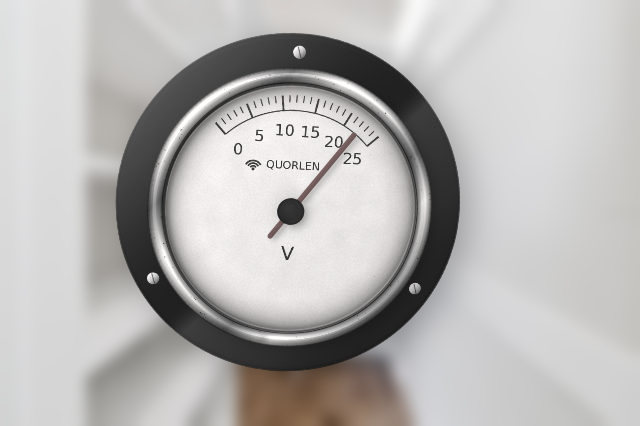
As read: **22** V
